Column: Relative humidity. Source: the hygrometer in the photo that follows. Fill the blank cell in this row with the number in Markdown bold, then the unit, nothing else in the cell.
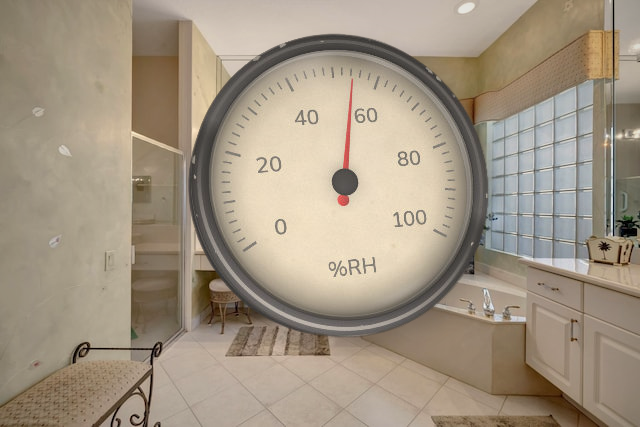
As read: **54** %
